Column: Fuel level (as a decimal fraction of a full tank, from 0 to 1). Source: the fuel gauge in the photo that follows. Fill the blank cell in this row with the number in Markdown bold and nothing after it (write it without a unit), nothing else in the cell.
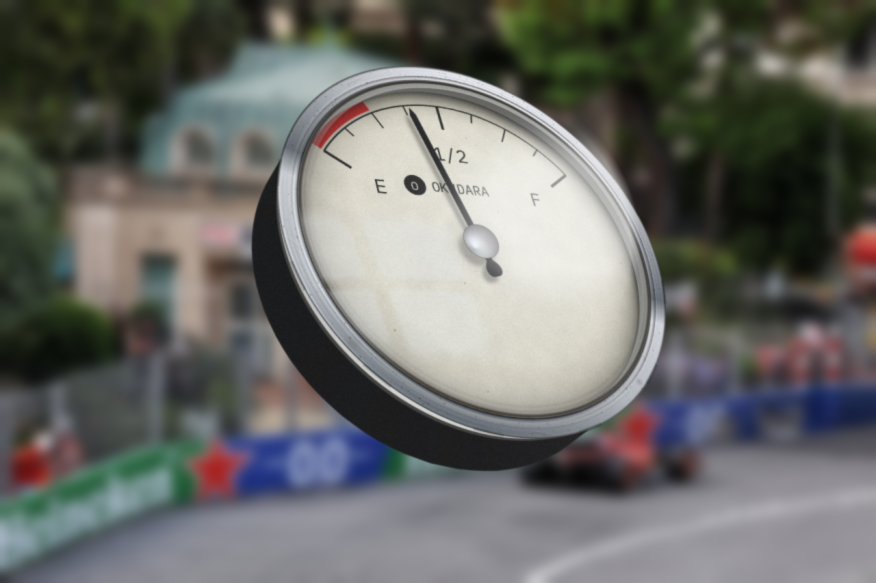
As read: **0.375**
